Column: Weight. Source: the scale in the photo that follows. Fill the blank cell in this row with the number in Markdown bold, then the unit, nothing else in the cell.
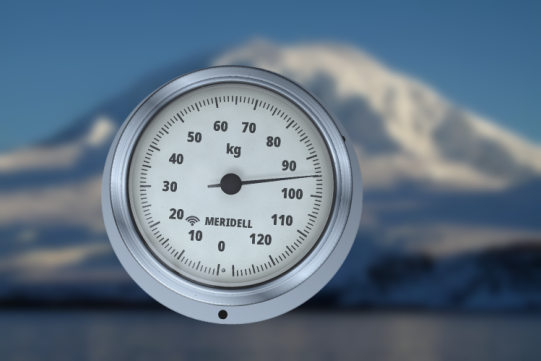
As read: **95** kg
